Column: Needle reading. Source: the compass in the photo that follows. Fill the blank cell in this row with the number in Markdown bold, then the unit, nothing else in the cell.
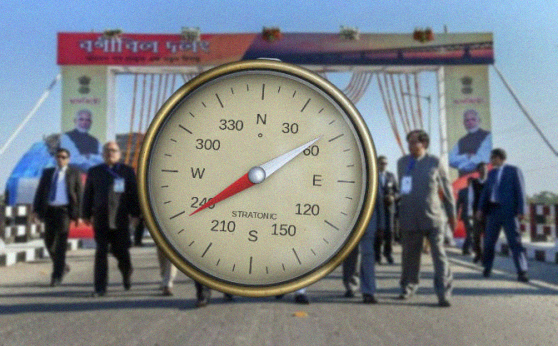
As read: **235** °
